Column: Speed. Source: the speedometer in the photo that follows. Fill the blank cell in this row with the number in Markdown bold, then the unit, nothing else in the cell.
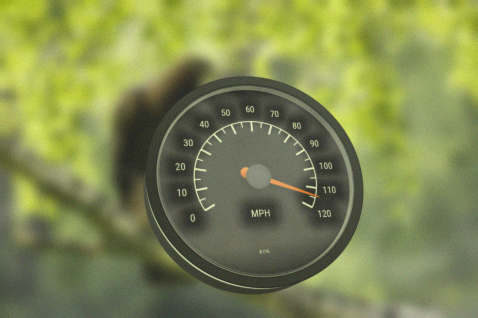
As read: **115** mph
